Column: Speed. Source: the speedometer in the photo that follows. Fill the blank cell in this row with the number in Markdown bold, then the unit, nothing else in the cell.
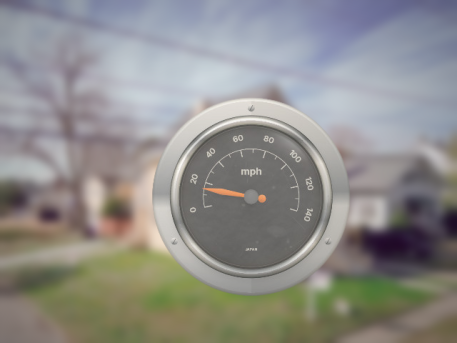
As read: **15** mph
